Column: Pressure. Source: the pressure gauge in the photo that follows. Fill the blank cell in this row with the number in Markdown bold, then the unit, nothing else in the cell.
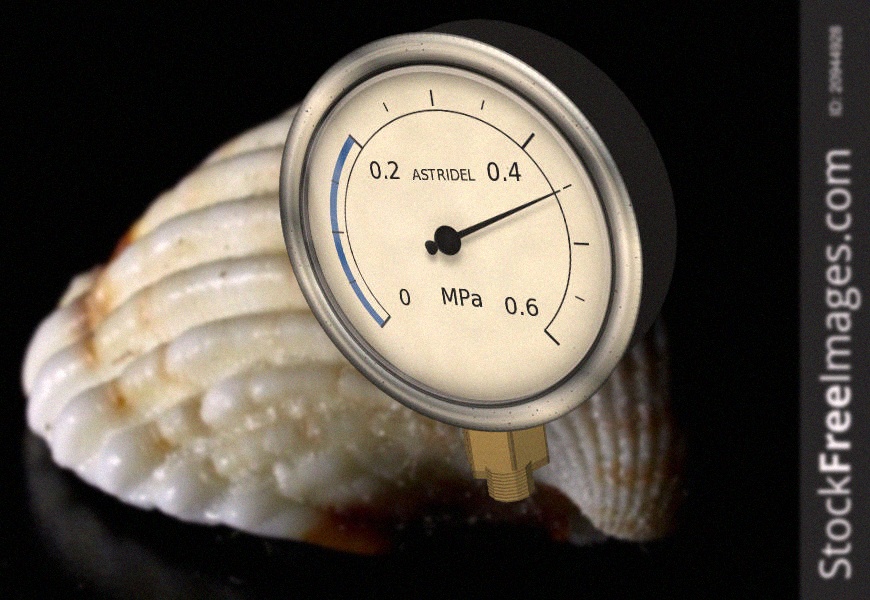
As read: **0.45** MPa
